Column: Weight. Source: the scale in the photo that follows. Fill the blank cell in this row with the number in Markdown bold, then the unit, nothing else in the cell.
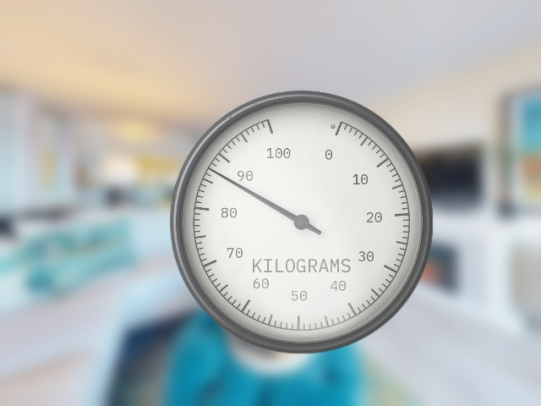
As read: **87** kg
